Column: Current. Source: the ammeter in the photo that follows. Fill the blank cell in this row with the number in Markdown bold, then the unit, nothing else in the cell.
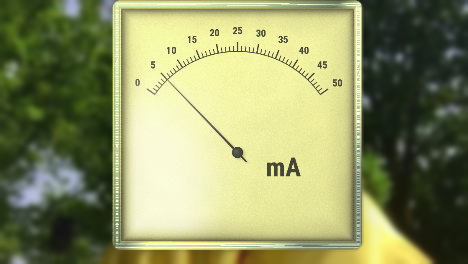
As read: **5** mA
